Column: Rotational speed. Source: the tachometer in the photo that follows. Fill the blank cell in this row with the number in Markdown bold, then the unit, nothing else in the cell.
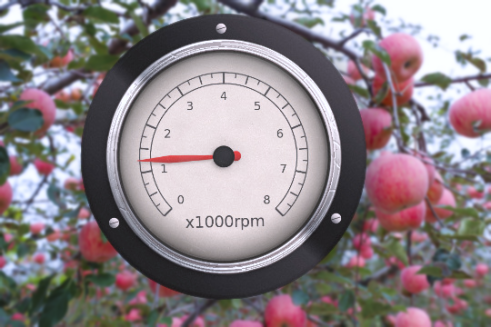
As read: **1250** rpm
